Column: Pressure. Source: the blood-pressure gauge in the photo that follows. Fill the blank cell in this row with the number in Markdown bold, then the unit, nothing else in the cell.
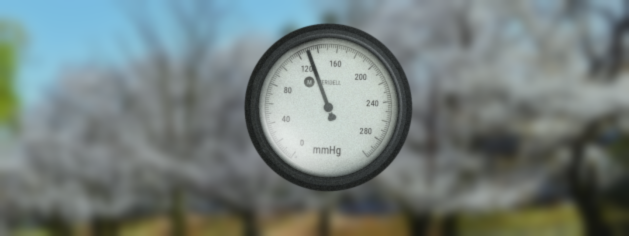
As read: **130** mmHg
